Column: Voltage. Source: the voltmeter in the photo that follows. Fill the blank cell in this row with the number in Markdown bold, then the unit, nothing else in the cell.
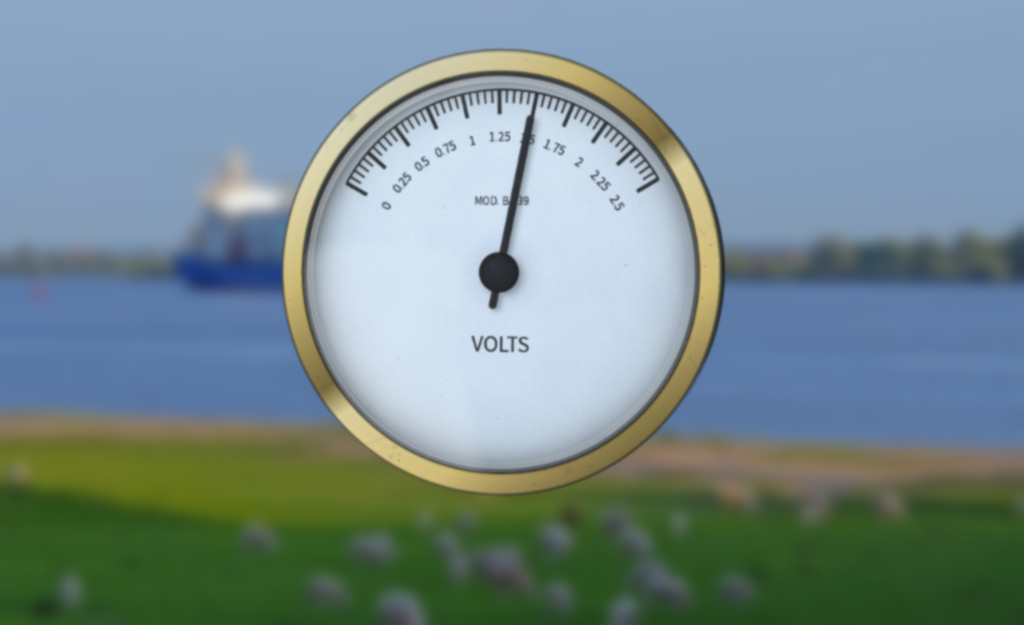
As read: **1.5** V
